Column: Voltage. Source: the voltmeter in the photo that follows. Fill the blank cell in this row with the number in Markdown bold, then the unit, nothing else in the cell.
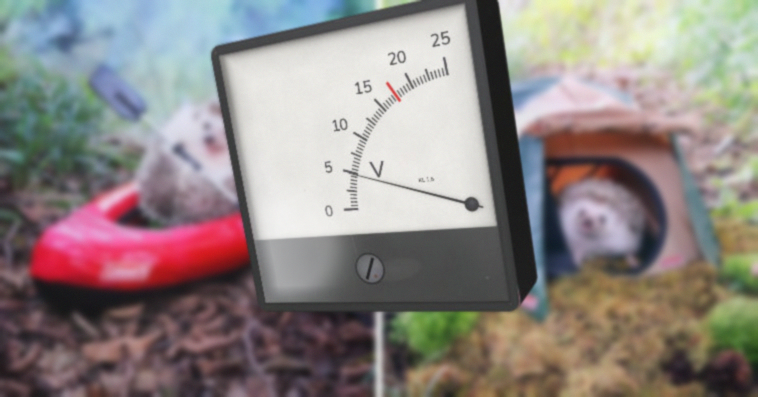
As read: **5** V
